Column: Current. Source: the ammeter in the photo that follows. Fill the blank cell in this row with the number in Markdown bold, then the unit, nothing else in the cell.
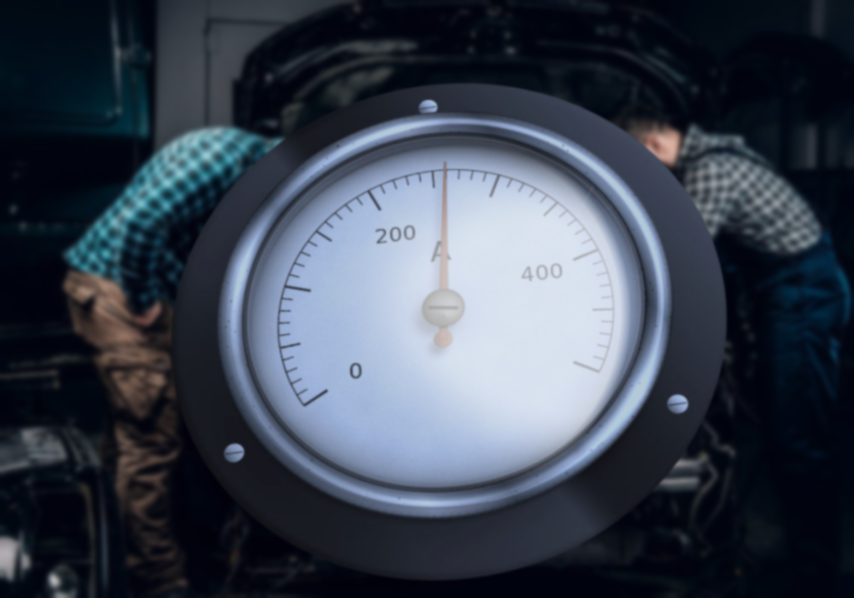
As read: **260** A
